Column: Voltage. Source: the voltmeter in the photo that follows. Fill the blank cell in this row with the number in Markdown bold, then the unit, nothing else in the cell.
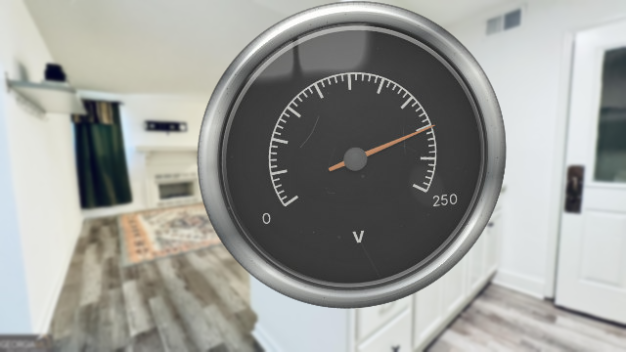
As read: **200** V
